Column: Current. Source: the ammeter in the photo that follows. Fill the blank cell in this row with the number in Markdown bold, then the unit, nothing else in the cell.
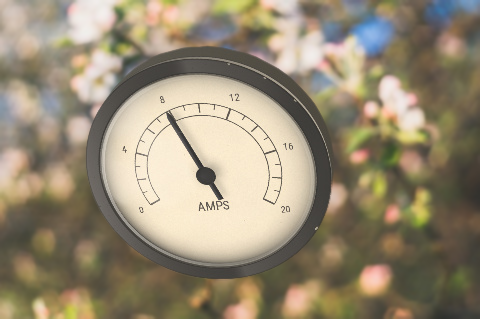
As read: **8** A
